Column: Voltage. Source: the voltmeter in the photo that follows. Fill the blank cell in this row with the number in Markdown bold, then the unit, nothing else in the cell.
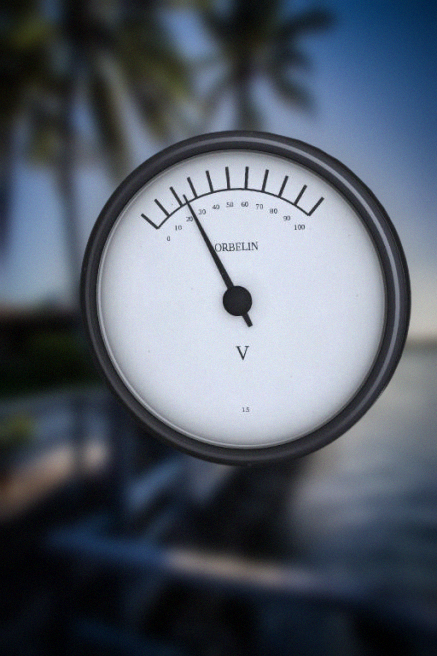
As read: **25** V
